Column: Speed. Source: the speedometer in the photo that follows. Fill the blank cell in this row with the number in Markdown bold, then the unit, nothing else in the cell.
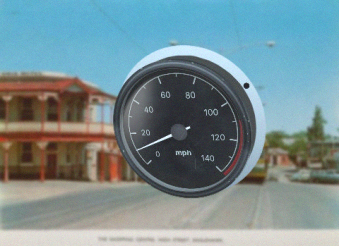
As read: **10** mph
